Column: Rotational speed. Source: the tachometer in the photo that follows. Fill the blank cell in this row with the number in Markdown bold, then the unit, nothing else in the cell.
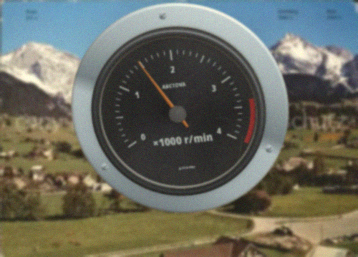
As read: **1500** rpm
